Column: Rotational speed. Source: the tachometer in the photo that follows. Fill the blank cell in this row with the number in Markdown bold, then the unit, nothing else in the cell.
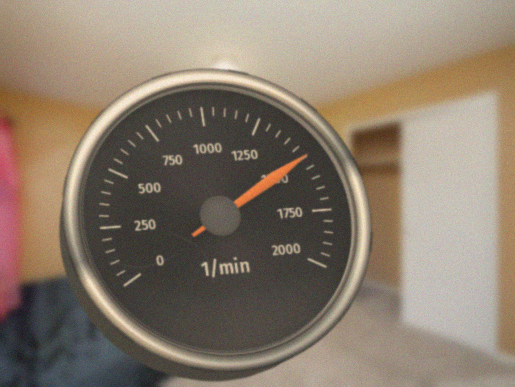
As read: **1500** rpm
